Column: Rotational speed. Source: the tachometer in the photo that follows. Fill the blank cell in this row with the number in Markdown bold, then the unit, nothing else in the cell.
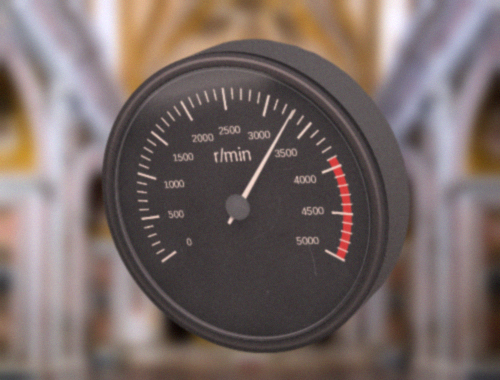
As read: **3300** rpm
